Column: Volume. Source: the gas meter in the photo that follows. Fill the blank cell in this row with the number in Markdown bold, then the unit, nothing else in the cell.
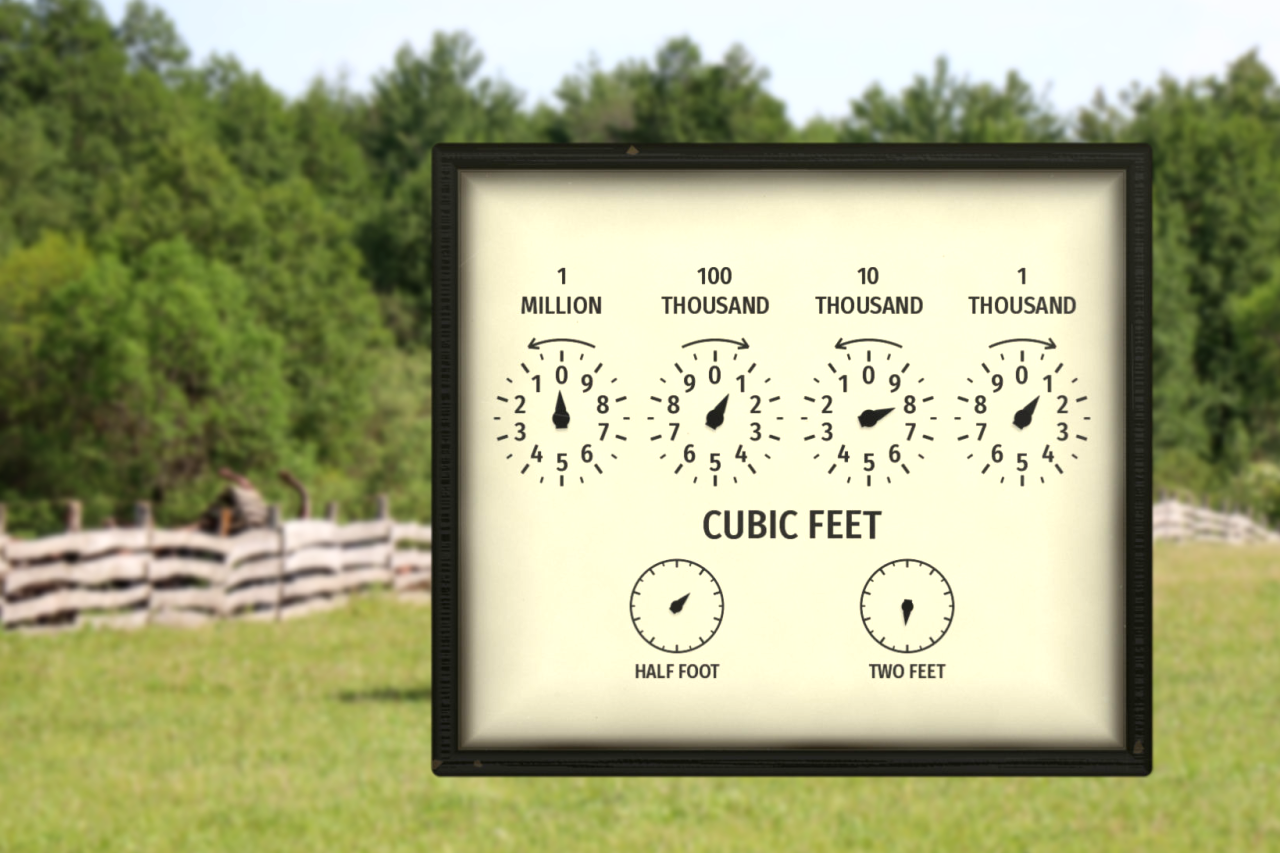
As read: **8100** ft³
